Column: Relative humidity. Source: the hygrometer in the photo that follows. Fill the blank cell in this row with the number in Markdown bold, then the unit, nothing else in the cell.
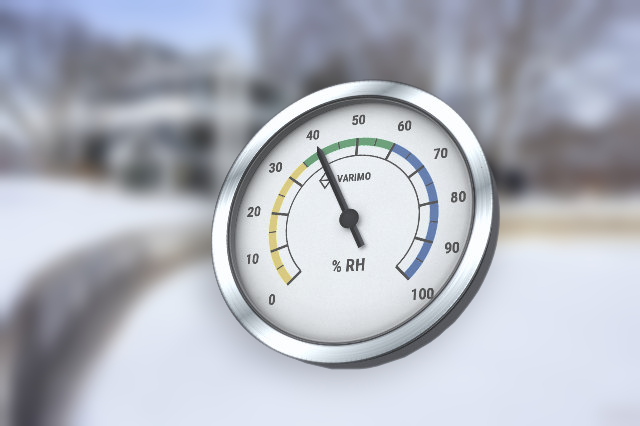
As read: **40** %
